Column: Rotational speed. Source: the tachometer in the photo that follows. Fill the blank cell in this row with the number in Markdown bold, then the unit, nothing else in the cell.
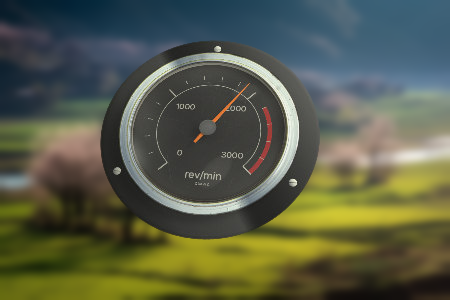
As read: **1900** rpm
